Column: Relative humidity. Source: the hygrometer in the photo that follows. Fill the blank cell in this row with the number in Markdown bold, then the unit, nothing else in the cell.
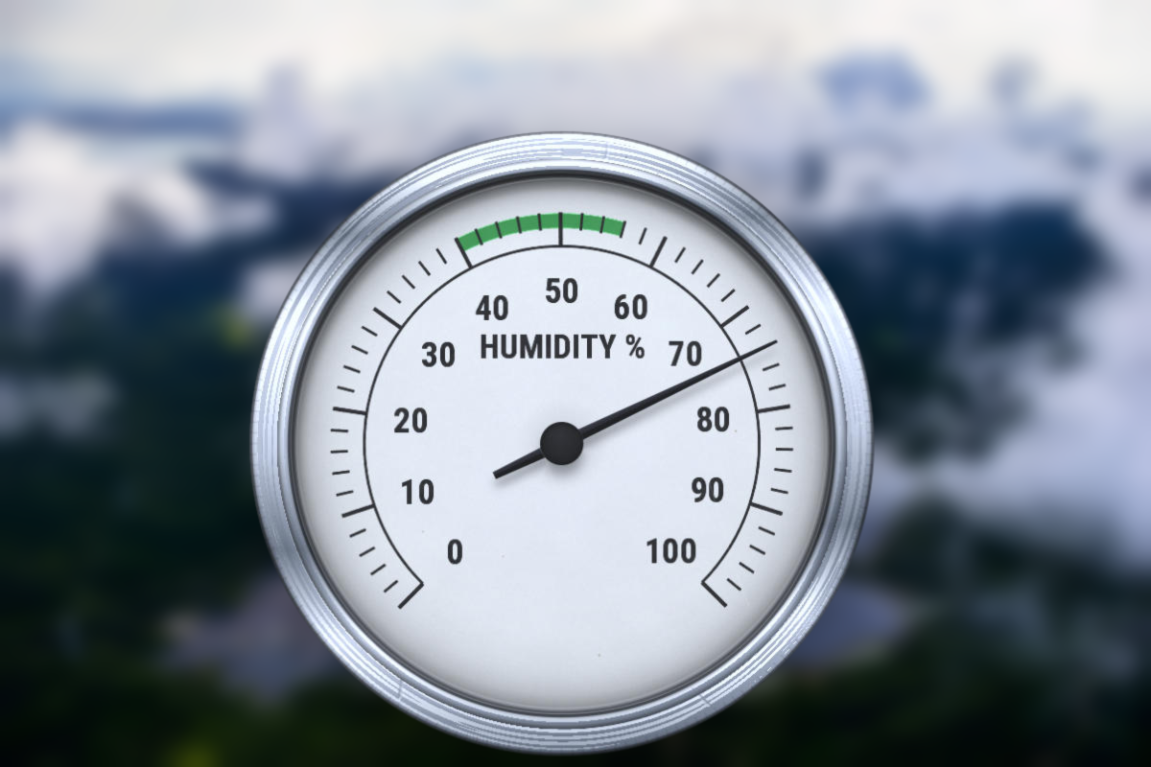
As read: **74** %
